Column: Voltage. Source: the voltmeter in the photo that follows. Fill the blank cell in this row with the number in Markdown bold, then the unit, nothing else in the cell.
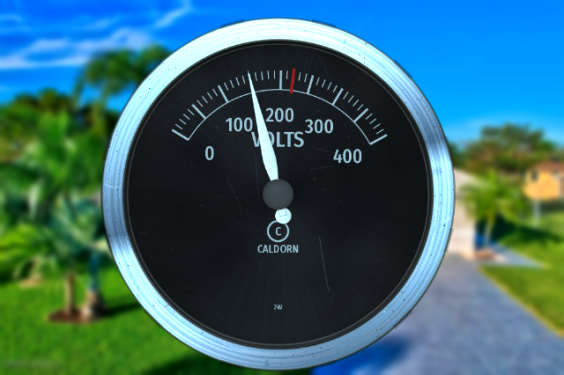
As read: **150** V
